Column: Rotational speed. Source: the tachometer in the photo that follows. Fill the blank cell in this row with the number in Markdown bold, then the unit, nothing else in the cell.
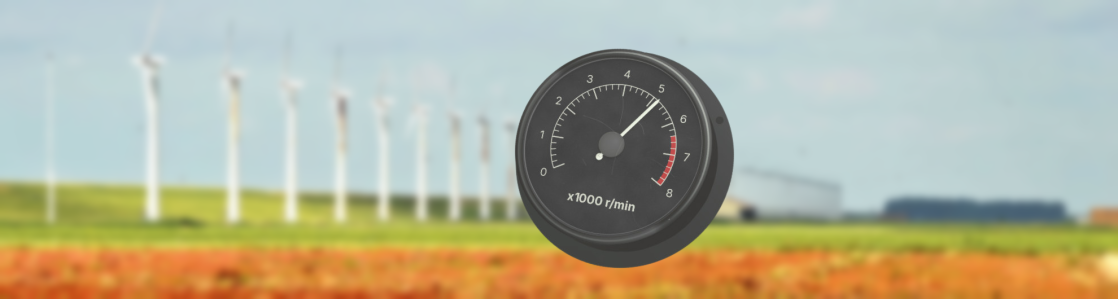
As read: **5200** rpm
